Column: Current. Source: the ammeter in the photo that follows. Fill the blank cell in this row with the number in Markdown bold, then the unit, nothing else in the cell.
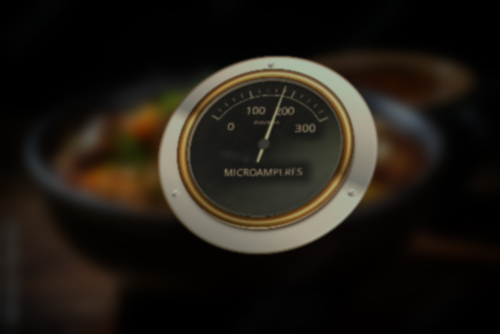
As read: **180** µA
